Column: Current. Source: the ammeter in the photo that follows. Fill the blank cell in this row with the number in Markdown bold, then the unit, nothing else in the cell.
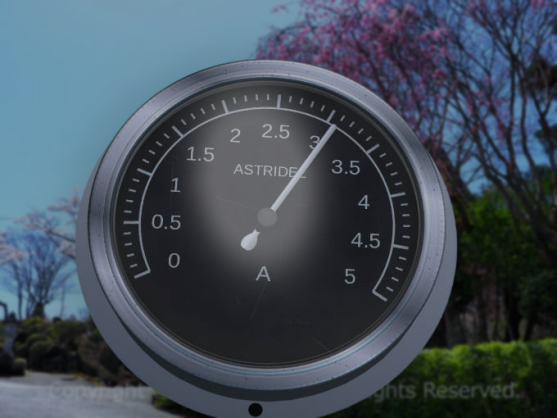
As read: **3.1** A
